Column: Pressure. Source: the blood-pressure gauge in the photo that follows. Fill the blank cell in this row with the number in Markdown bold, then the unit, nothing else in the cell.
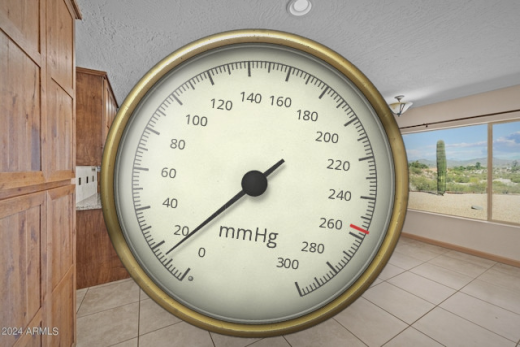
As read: **14** mmHg
